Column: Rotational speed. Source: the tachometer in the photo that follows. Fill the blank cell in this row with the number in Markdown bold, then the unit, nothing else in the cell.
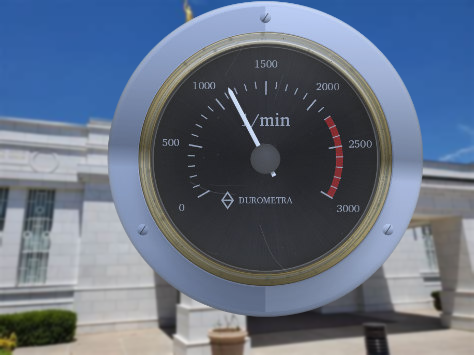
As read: **1150** rpm
